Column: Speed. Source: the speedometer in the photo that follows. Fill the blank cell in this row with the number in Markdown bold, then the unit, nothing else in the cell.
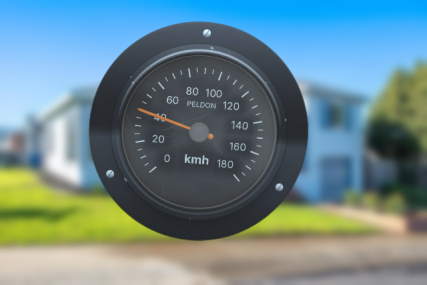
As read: **40** km/h
